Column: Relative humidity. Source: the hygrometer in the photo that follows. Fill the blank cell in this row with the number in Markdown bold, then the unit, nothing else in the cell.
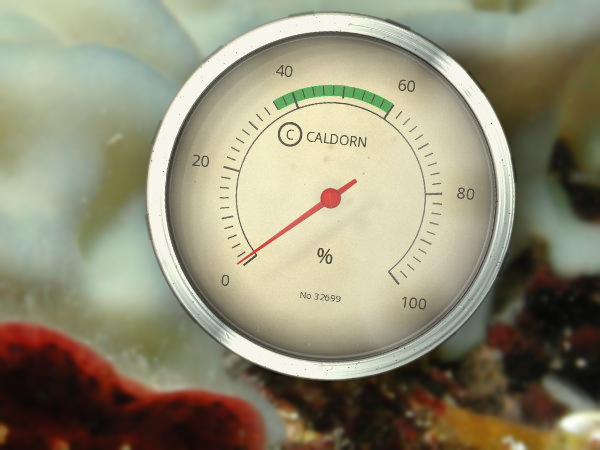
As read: **1** %
